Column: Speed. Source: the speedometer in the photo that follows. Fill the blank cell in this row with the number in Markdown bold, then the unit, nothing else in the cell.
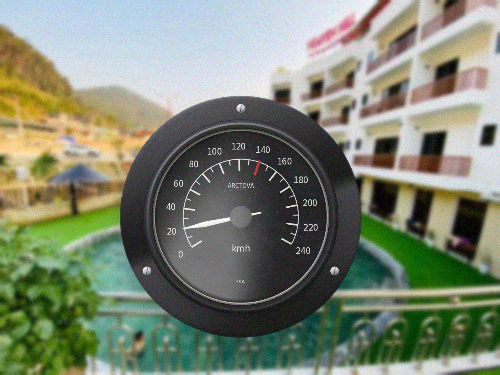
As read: **20** km/h
